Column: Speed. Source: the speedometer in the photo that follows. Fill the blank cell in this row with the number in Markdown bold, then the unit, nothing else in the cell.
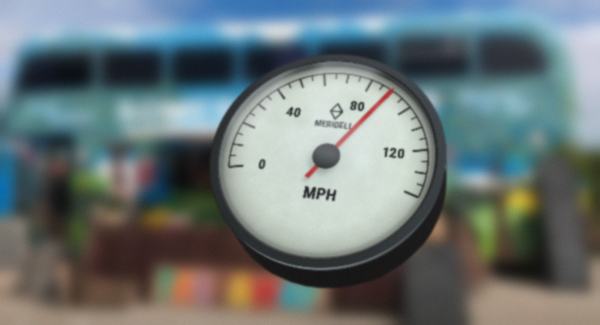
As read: **90** mph
